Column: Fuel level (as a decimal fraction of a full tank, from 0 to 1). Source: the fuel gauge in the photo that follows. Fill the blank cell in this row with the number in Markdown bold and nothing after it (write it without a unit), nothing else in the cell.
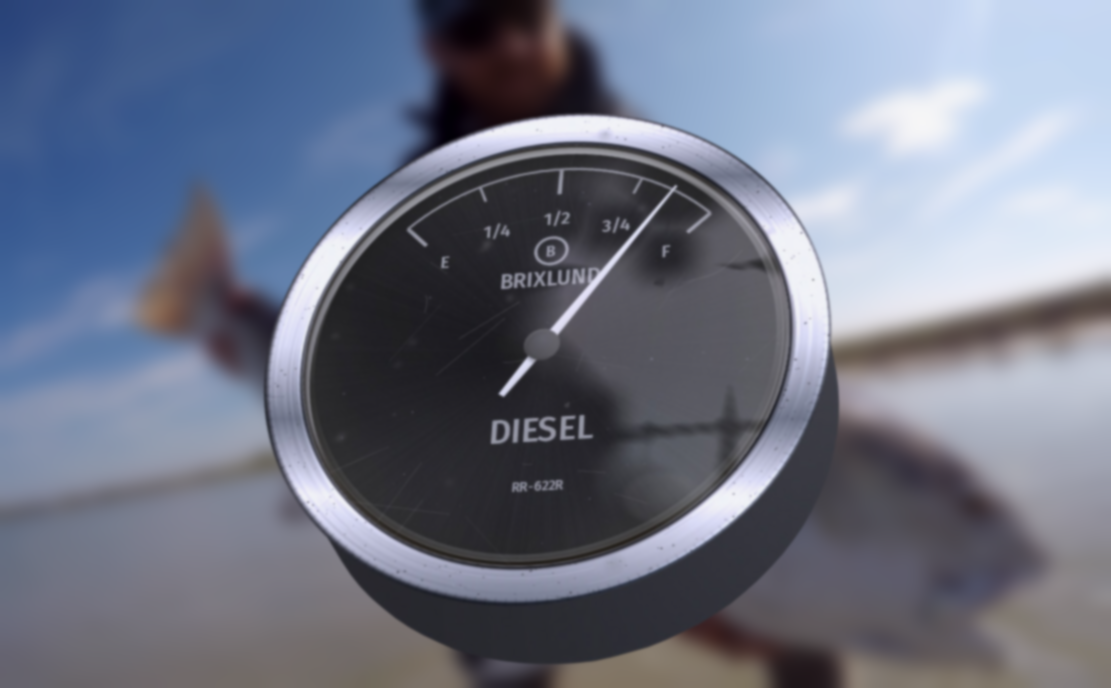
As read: **0.875**
